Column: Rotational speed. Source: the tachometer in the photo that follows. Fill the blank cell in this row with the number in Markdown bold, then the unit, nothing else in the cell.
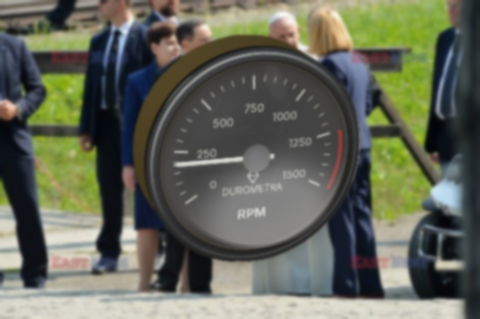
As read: **200** rpm
